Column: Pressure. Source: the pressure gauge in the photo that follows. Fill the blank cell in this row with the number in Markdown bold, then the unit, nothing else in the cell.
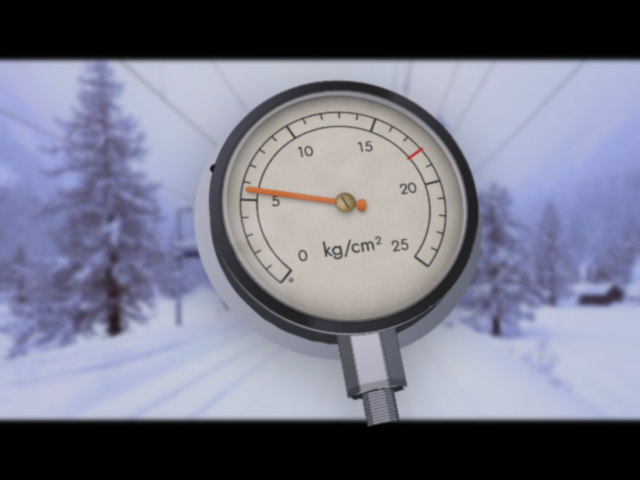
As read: **5.5** kg/cm²
